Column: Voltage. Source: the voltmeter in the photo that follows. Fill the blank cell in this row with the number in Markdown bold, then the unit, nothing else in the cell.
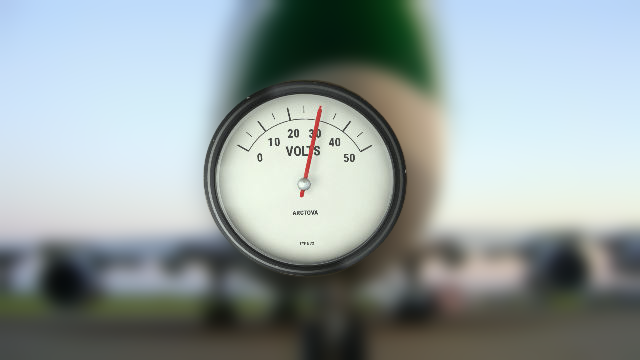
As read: **30** V
